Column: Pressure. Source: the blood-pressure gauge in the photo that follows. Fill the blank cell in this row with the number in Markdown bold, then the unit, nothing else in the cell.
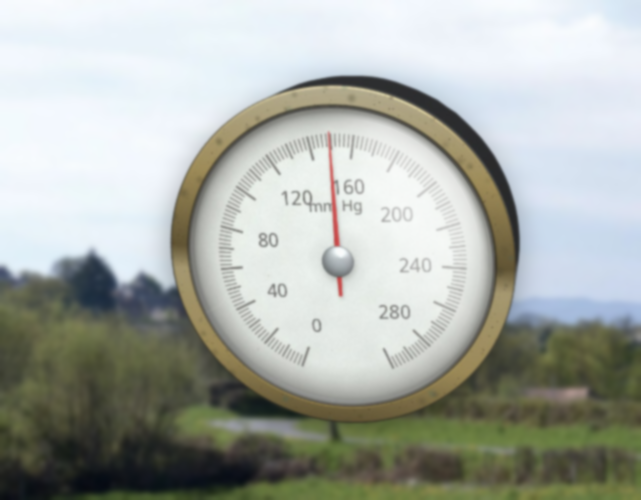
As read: **150** mmHg
